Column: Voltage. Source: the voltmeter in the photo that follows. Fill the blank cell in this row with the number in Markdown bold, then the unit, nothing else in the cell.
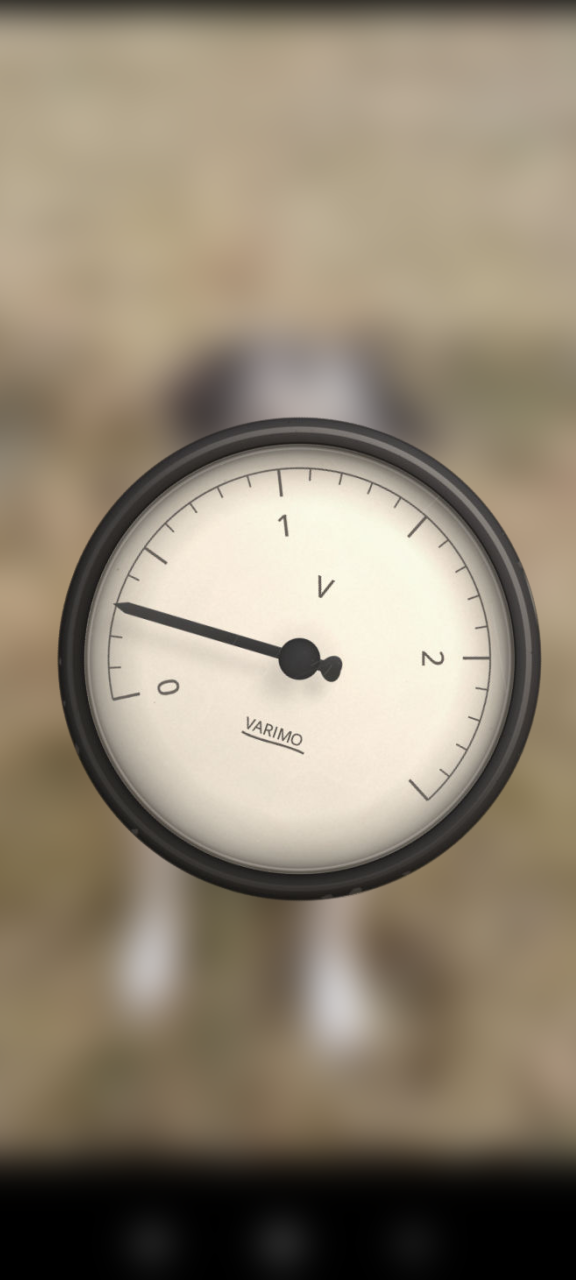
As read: **0.3** V
